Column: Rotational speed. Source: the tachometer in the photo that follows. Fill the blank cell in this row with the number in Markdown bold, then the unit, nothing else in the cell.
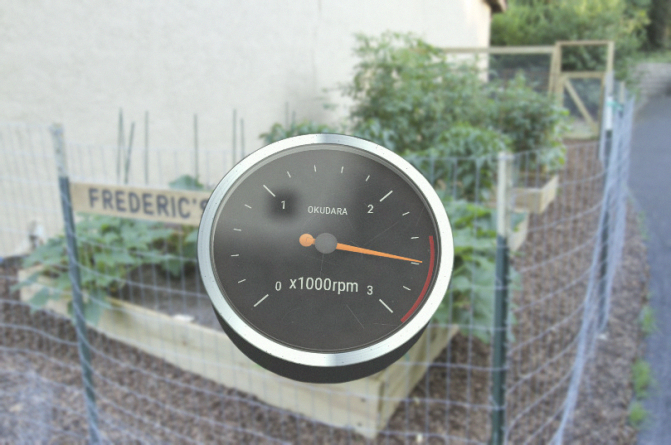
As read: **2600** rpm
